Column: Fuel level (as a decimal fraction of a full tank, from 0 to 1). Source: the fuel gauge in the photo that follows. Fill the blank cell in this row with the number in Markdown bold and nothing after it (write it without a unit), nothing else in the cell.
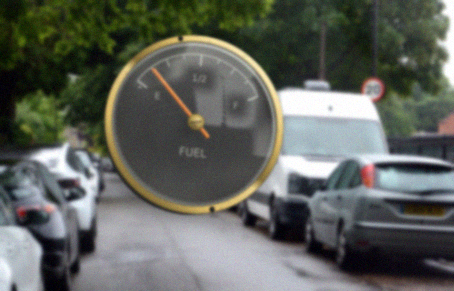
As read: **0.125**
